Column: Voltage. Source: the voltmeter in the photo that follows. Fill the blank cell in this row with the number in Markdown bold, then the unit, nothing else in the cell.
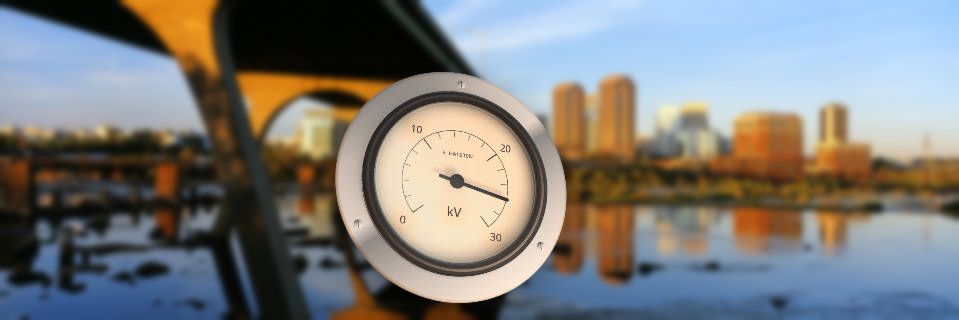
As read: **26** kV
